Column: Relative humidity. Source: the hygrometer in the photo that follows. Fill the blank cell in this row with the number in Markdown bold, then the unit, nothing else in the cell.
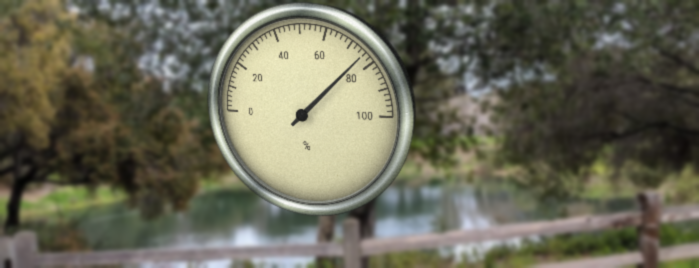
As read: **76** %
